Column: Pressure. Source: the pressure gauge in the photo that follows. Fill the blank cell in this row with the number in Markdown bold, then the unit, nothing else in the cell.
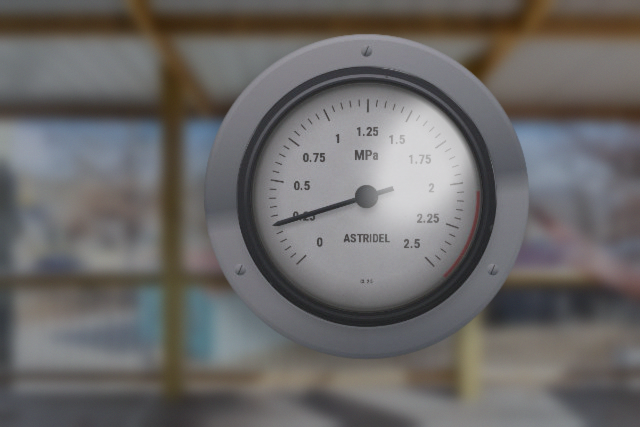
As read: **0.25** MPa
